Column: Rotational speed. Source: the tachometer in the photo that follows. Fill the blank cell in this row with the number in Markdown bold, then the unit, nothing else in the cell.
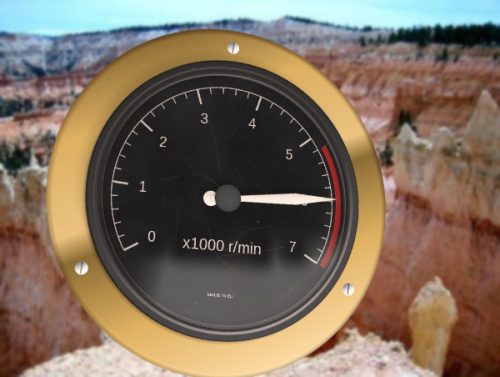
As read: **6000** rpm
